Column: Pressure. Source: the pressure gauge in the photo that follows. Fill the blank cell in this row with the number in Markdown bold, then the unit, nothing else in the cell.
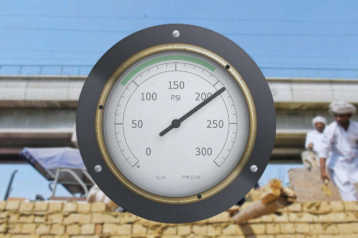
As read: **210** psi
